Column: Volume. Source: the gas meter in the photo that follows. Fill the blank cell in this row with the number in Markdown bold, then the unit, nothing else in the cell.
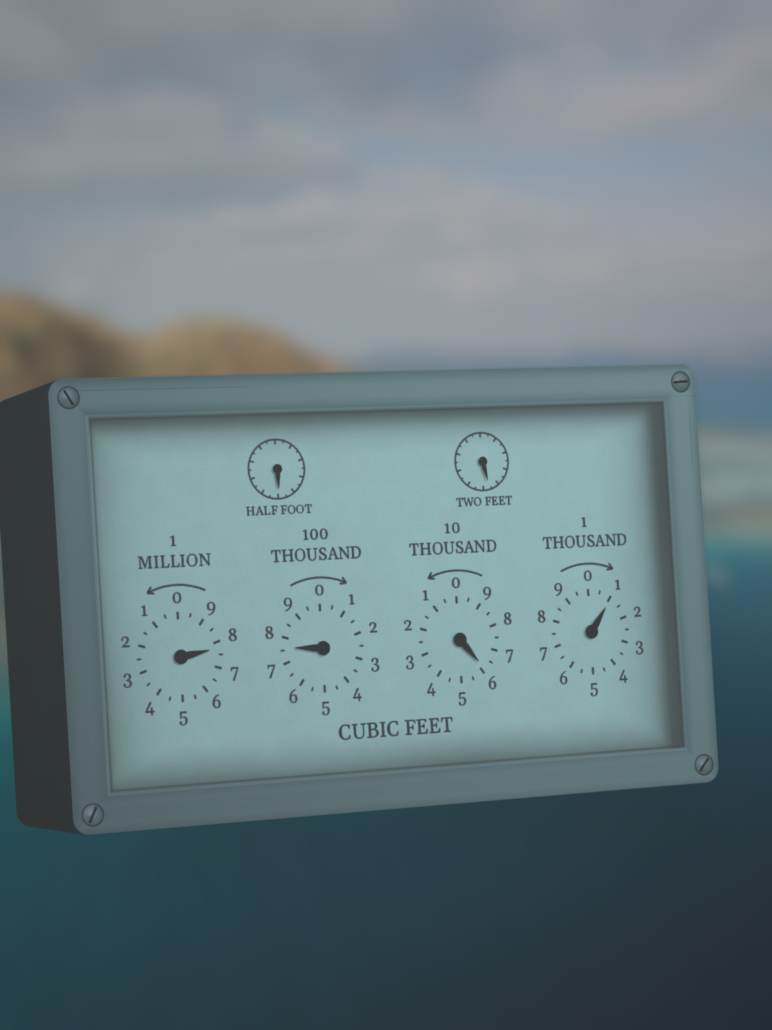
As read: **776100** ft³
